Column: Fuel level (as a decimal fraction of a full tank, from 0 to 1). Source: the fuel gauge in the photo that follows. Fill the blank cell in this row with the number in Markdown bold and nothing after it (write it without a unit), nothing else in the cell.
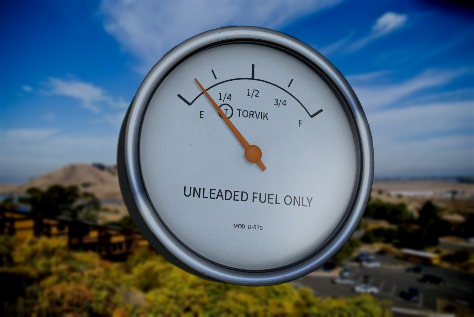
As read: **0.125**
